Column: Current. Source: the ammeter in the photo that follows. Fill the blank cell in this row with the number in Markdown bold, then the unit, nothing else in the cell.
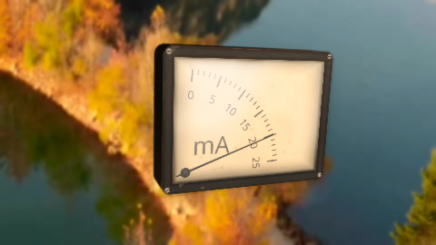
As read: **20** mA
